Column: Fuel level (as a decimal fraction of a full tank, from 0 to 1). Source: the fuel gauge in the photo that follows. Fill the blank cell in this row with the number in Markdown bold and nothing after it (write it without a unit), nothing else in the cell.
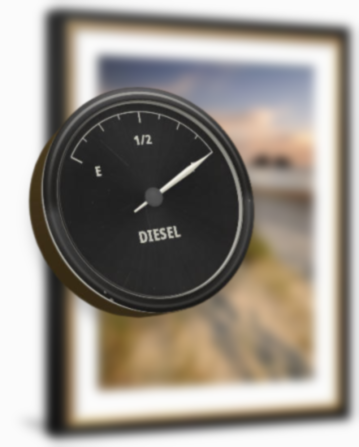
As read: **1**
